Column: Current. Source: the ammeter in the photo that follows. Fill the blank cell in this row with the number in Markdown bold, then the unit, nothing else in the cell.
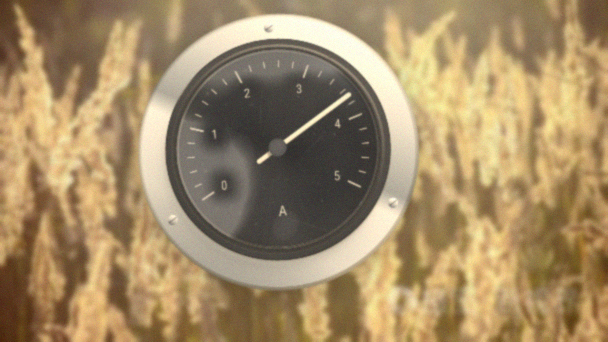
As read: **3.7** A
